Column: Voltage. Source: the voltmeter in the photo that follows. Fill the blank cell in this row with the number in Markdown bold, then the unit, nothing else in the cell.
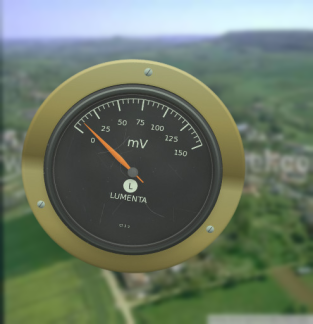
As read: **10** mV
